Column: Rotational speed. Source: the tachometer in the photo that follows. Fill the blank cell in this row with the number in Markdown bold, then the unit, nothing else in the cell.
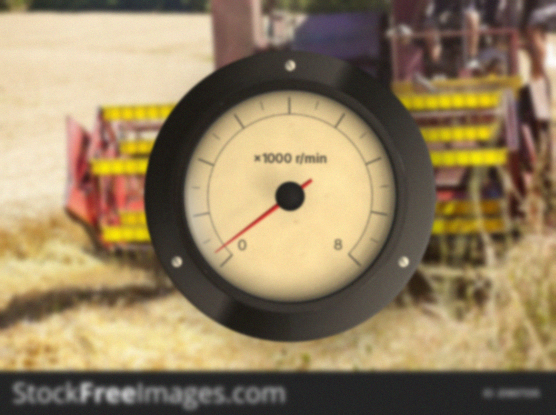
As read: **250** rpm
